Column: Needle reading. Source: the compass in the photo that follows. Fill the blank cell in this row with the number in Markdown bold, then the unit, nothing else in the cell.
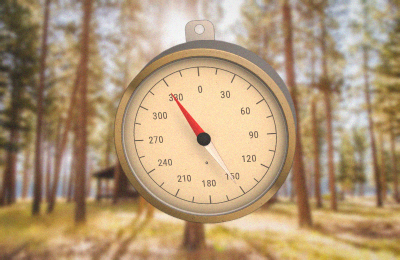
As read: **330** °
